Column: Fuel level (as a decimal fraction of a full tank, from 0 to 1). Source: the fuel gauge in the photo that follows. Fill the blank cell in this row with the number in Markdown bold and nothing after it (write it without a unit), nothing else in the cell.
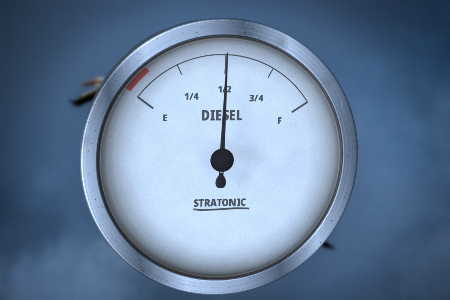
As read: **0.5**
